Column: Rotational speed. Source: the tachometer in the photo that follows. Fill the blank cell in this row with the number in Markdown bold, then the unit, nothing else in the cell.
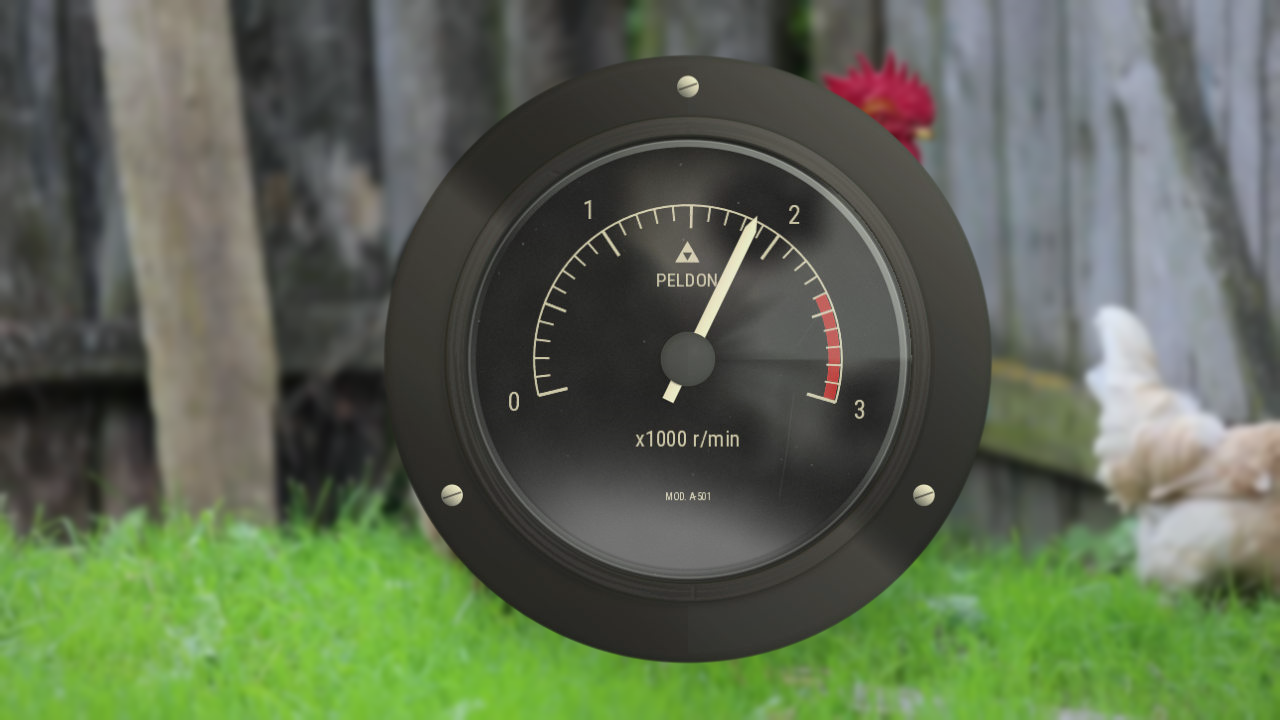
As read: **1850** rpm
